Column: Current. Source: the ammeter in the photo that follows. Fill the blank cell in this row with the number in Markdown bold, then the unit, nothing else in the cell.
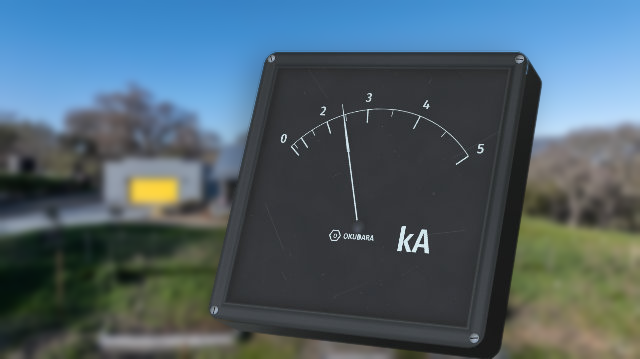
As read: **2.5** kA
